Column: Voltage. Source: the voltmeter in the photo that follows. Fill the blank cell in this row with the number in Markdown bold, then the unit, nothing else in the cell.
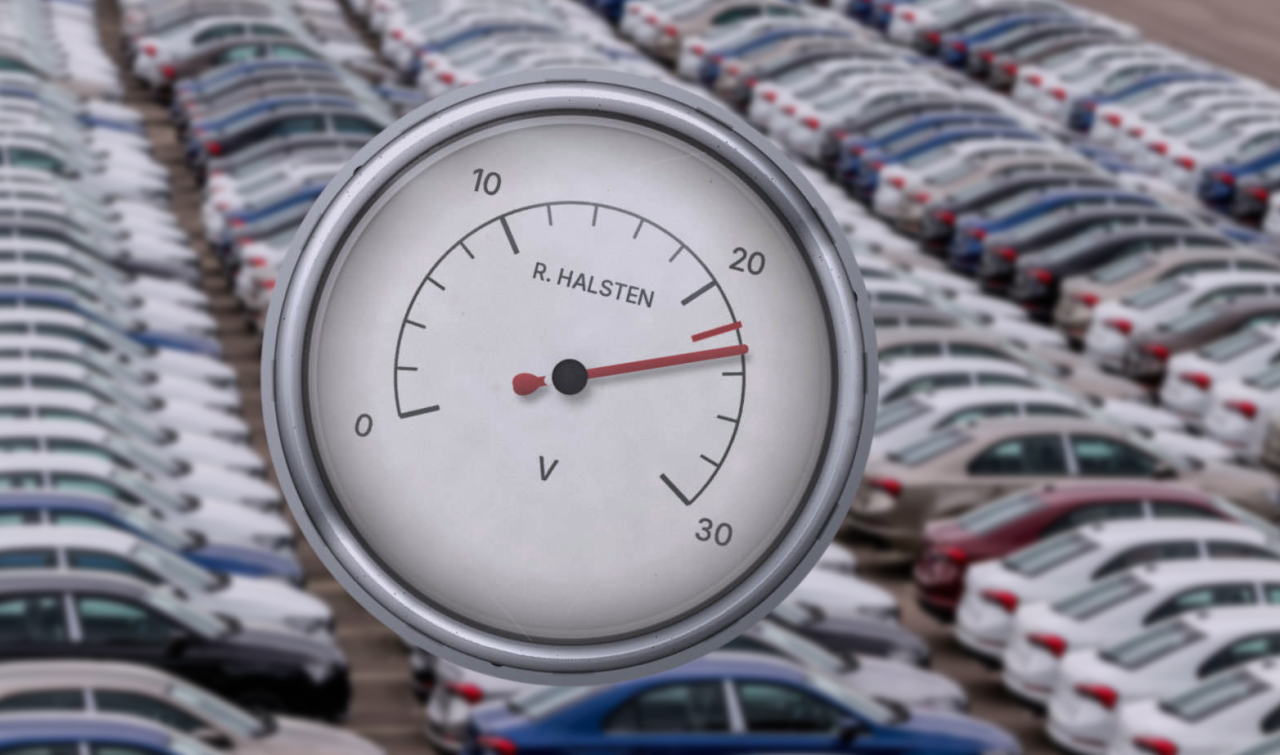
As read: **23** V
